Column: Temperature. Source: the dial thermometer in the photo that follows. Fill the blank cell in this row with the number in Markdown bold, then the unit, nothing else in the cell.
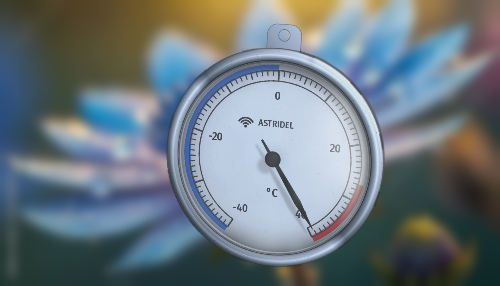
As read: **39** °C
